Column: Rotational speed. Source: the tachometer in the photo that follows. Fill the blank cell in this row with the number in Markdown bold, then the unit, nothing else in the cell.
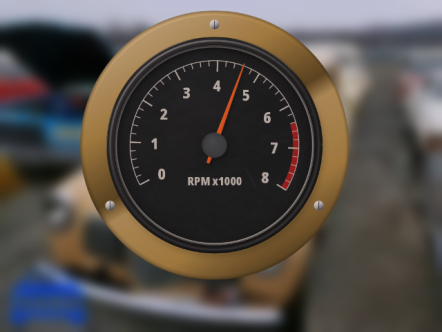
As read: **4600** rpm
